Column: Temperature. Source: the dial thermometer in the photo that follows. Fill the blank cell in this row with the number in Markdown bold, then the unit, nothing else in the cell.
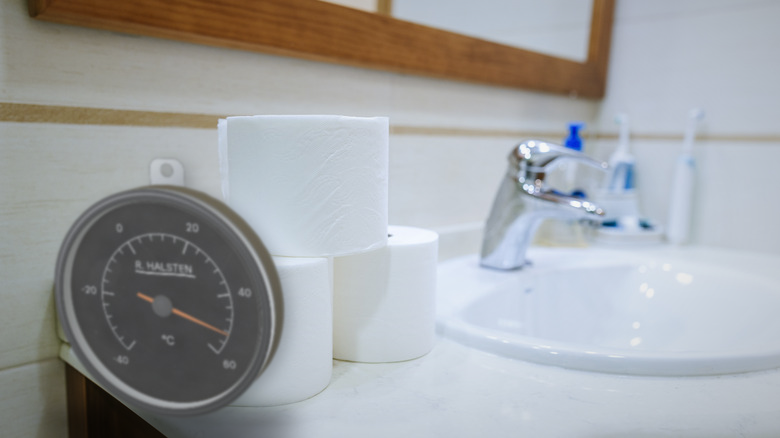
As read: **52** °C
